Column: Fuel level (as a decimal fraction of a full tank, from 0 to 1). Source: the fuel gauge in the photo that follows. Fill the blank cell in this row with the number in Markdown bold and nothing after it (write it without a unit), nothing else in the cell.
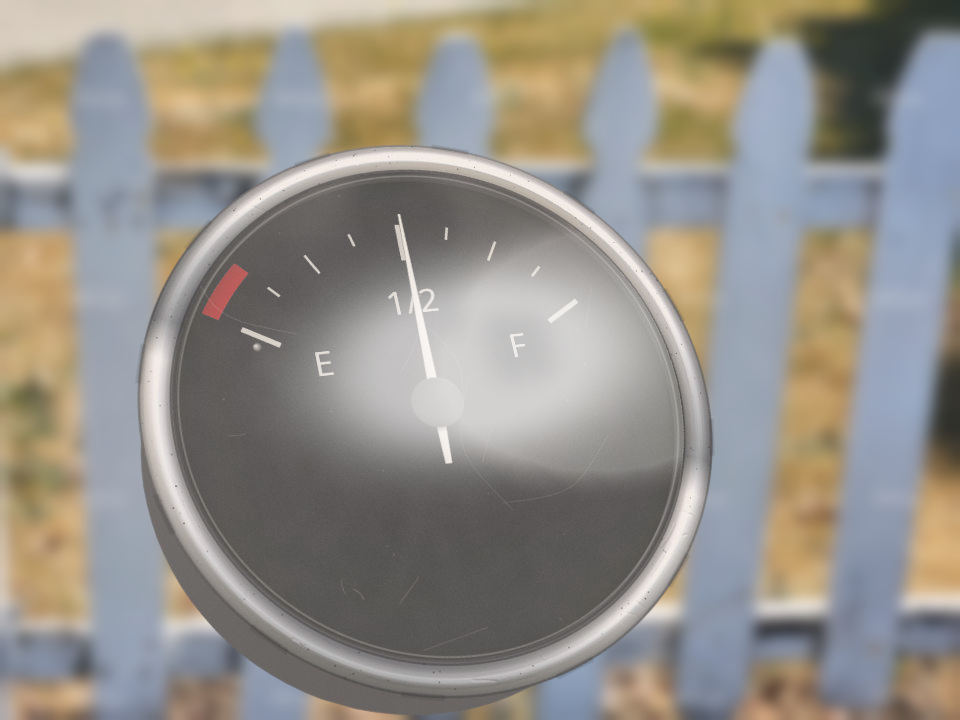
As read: **0.5**
